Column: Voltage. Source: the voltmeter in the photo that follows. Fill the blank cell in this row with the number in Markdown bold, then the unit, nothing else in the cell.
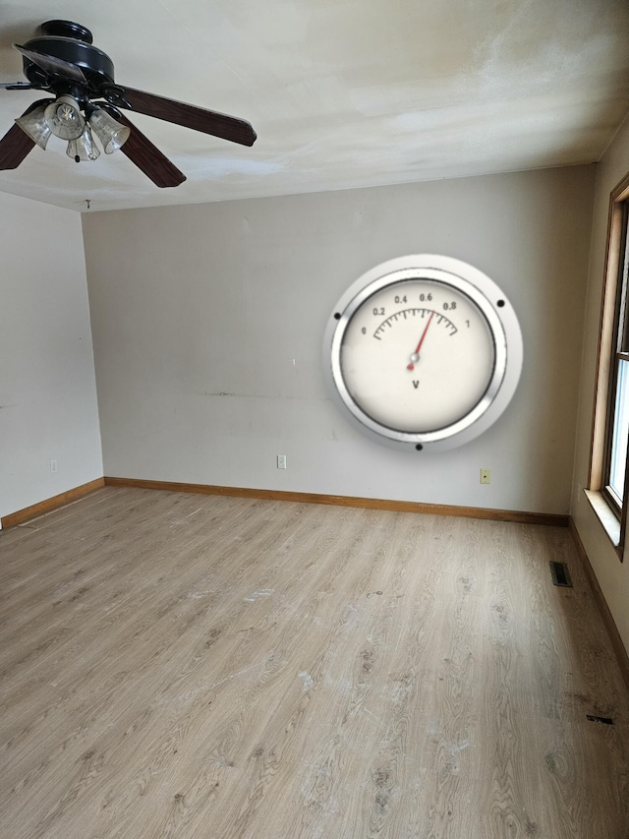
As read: **0.7** V
